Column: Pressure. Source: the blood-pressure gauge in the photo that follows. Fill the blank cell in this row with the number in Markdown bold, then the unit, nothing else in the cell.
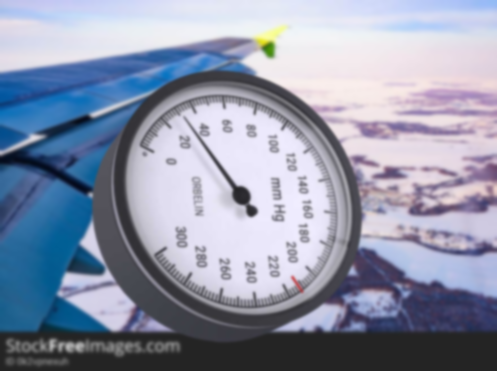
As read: **30** mmHg
